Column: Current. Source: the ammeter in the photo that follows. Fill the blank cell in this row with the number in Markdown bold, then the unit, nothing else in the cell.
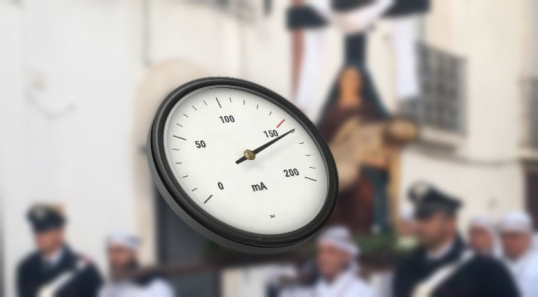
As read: **160** mA
